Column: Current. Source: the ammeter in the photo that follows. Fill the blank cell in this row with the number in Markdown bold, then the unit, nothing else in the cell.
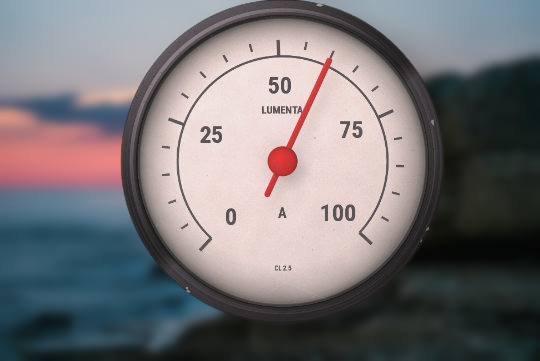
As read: **60** A
